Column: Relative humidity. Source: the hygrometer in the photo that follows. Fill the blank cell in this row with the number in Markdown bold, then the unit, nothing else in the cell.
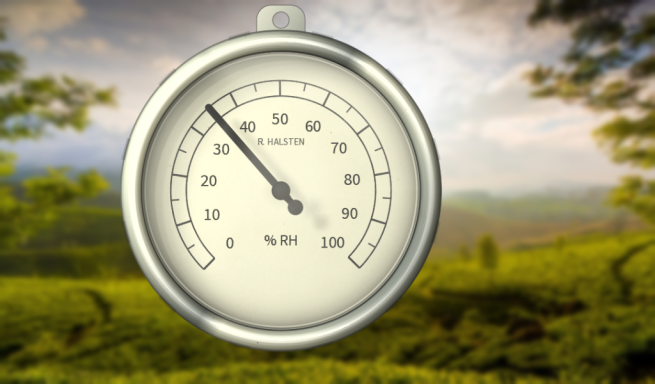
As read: **35** %
